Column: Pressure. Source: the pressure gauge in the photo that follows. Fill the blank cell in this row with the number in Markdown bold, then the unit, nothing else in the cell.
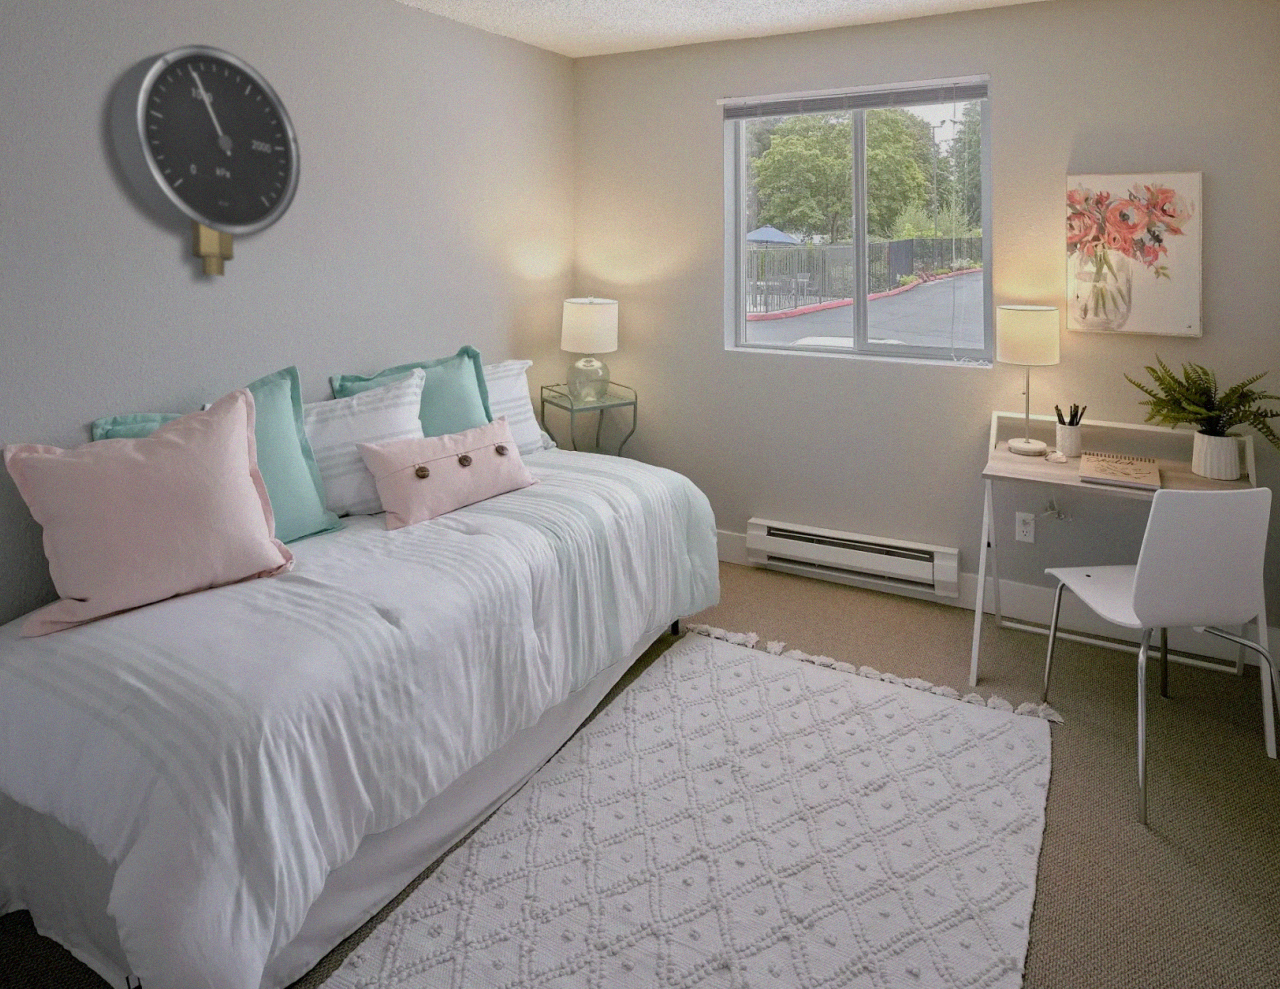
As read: **1000** kPa
